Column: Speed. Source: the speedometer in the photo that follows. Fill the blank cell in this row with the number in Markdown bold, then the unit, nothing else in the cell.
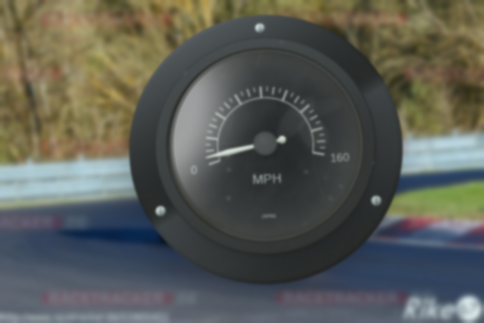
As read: **5** mph
